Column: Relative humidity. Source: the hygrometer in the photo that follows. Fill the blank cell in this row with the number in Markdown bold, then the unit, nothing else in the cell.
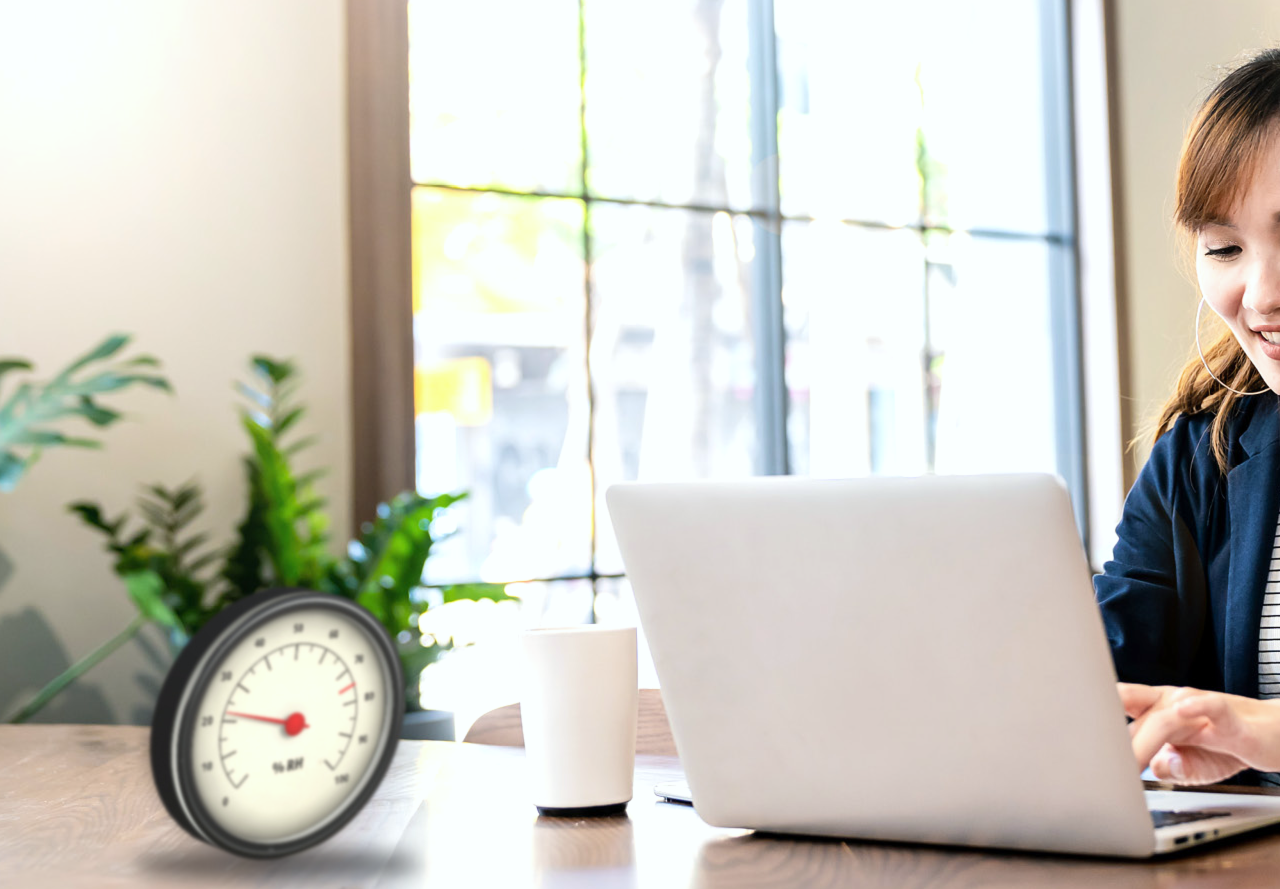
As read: **22.5** %
